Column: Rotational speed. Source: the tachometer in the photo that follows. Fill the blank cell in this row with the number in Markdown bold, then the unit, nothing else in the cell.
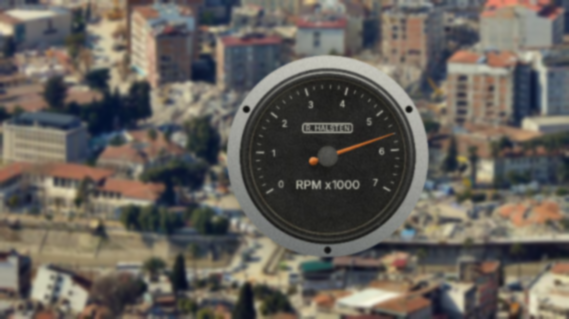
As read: **5600** rpm
